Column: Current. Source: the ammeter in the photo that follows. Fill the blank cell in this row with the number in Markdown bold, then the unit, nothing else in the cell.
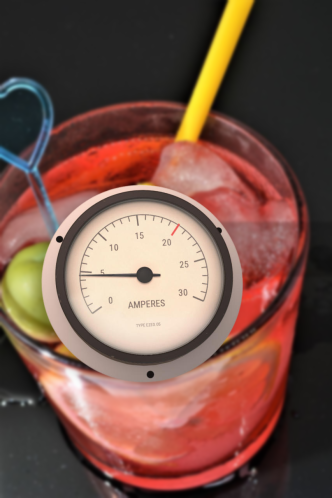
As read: **4.5** A
